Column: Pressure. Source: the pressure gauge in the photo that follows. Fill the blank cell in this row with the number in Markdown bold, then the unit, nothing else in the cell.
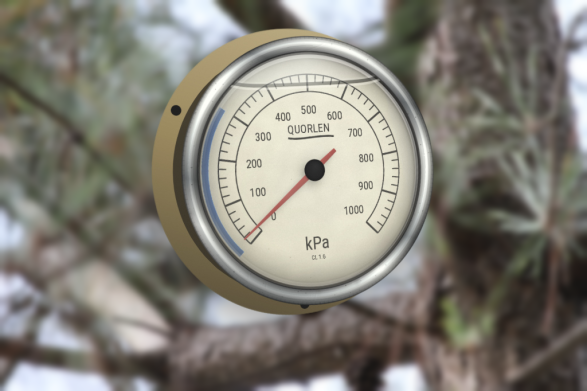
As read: **20** kPa
